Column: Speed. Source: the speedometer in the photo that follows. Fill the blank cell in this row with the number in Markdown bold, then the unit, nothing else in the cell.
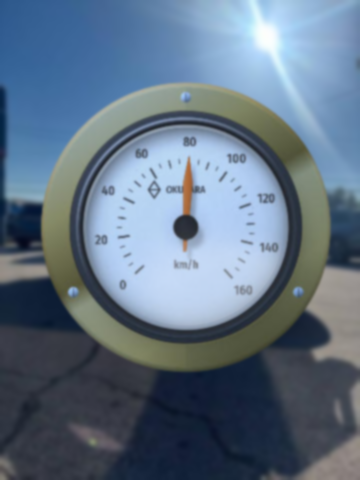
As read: **80** km/h
